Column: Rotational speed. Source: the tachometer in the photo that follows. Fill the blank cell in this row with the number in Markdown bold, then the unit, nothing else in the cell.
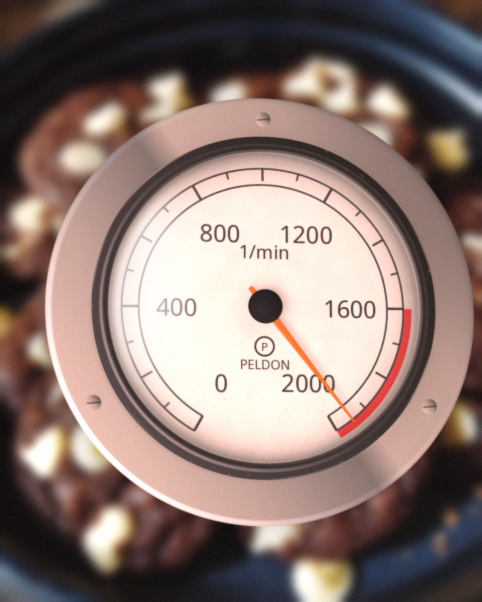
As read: **1950** rpm
